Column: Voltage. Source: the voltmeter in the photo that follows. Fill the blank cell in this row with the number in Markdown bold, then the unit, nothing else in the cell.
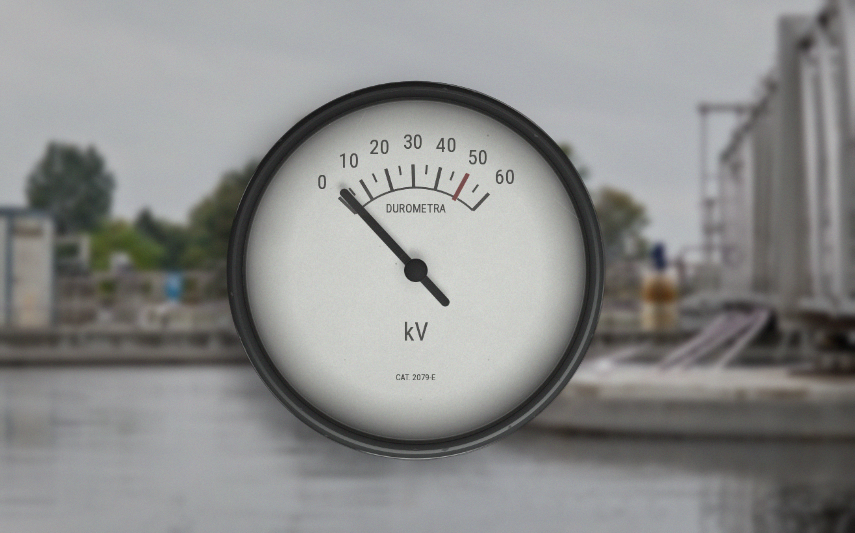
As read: **2.5** kV
